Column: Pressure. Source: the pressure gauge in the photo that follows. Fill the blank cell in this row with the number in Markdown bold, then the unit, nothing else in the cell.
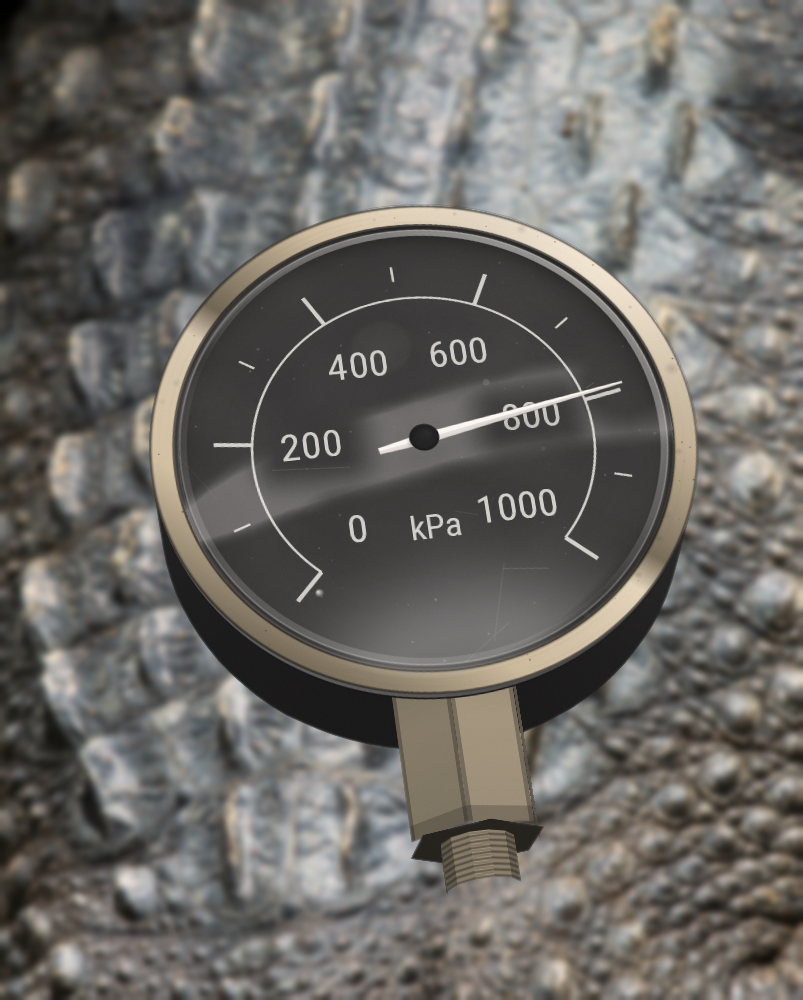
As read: **800** kPa
